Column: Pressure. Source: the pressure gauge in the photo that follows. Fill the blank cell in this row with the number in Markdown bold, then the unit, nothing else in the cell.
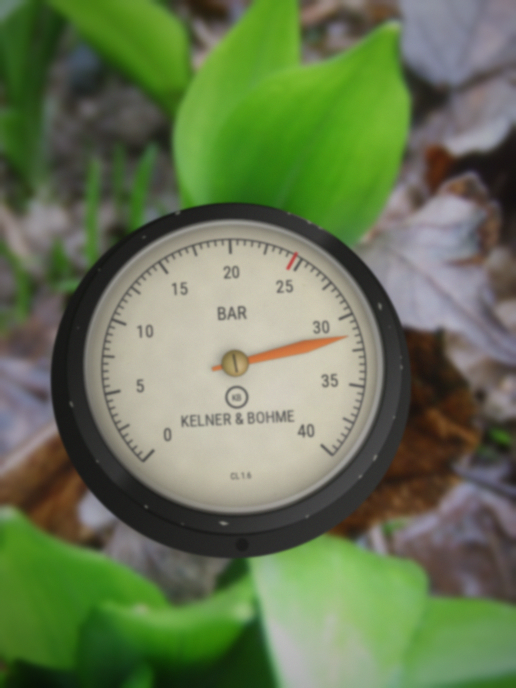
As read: **31.5** bar
